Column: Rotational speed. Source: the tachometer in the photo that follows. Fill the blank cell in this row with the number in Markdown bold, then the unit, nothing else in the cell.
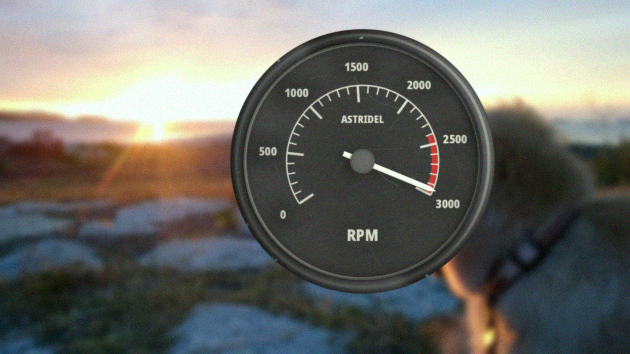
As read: **2950** rpm
